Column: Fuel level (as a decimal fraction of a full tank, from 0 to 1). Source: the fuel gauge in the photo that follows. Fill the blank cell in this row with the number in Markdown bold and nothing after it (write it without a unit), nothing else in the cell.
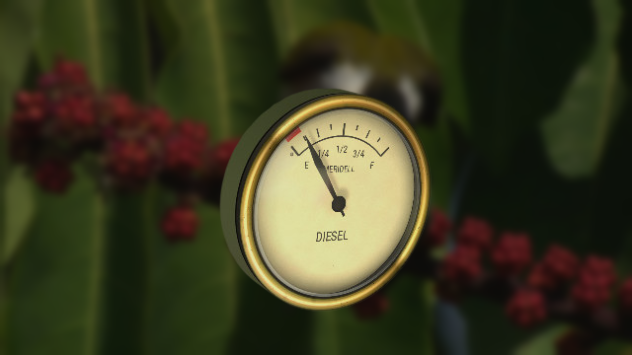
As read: **0.125**
